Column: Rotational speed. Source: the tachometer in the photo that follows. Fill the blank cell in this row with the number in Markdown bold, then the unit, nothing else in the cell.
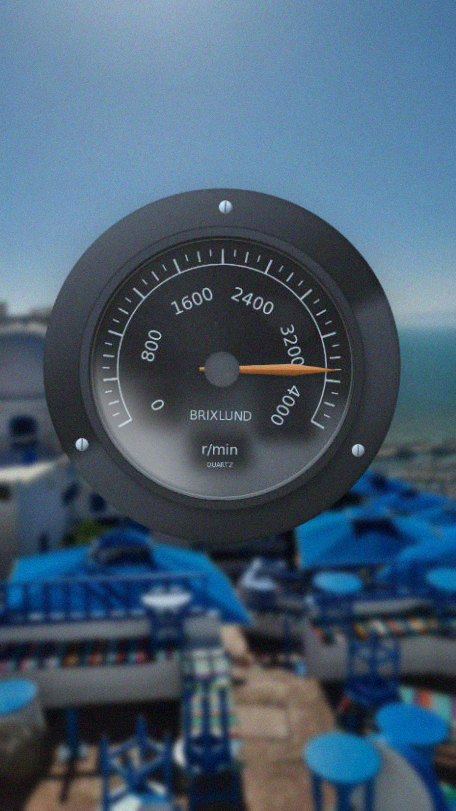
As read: **3500** rpm
